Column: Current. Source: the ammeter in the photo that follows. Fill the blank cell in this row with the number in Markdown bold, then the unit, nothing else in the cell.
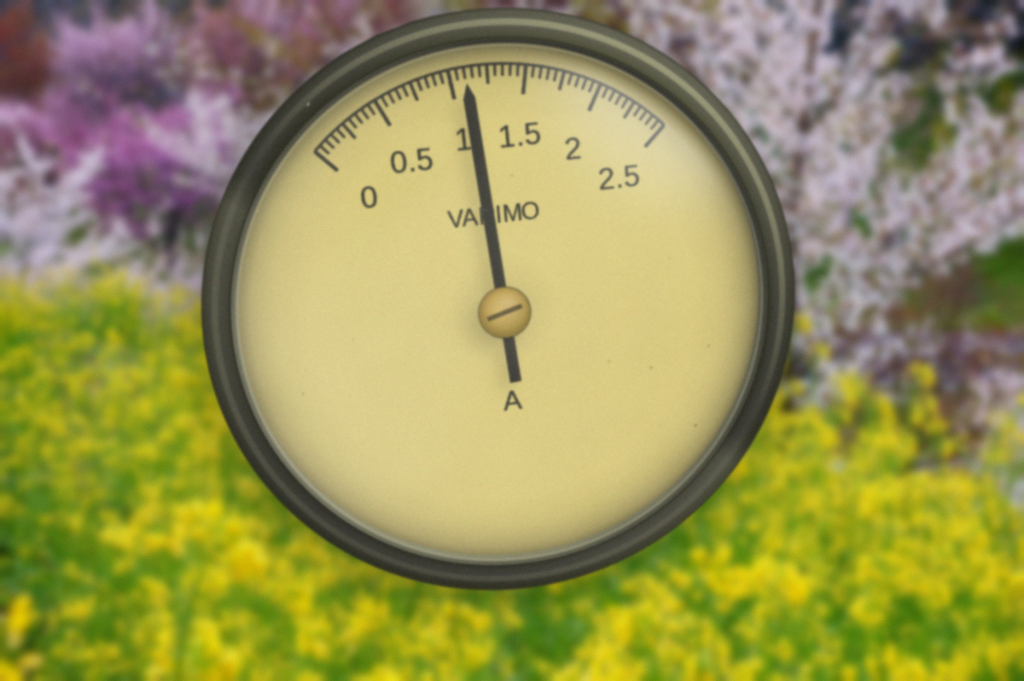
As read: **1.1** A
